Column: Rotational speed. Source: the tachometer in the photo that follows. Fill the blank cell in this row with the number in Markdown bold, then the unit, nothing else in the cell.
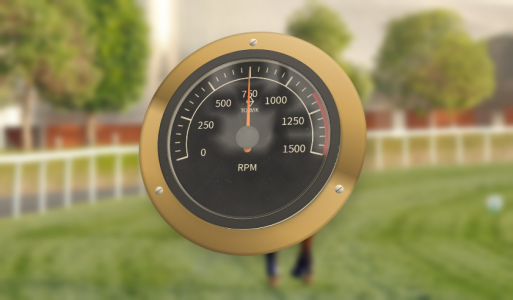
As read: **750** rpm
